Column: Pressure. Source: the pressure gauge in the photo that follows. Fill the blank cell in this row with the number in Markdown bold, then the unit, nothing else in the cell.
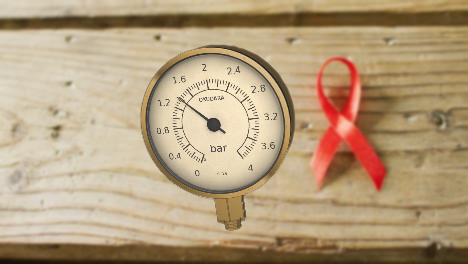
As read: **1.4** bar
